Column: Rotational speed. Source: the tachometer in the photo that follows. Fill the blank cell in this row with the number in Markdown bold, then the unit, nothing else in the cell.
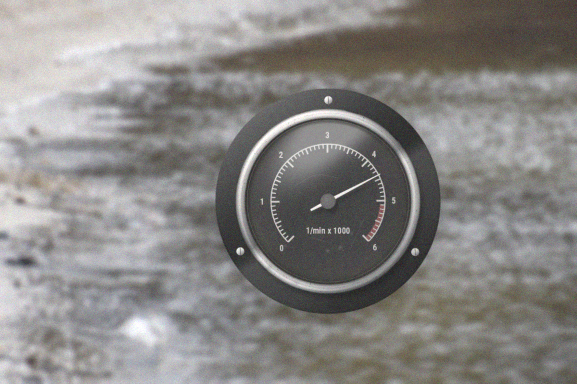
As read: **4400** rpm
